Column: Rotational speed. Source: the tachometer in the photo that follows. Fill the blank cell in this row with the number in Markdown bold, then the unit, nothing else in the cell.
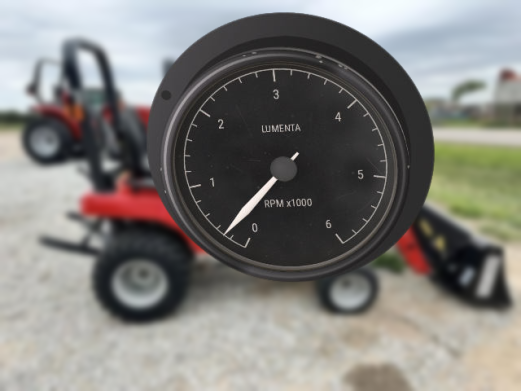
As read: **300** rpm
